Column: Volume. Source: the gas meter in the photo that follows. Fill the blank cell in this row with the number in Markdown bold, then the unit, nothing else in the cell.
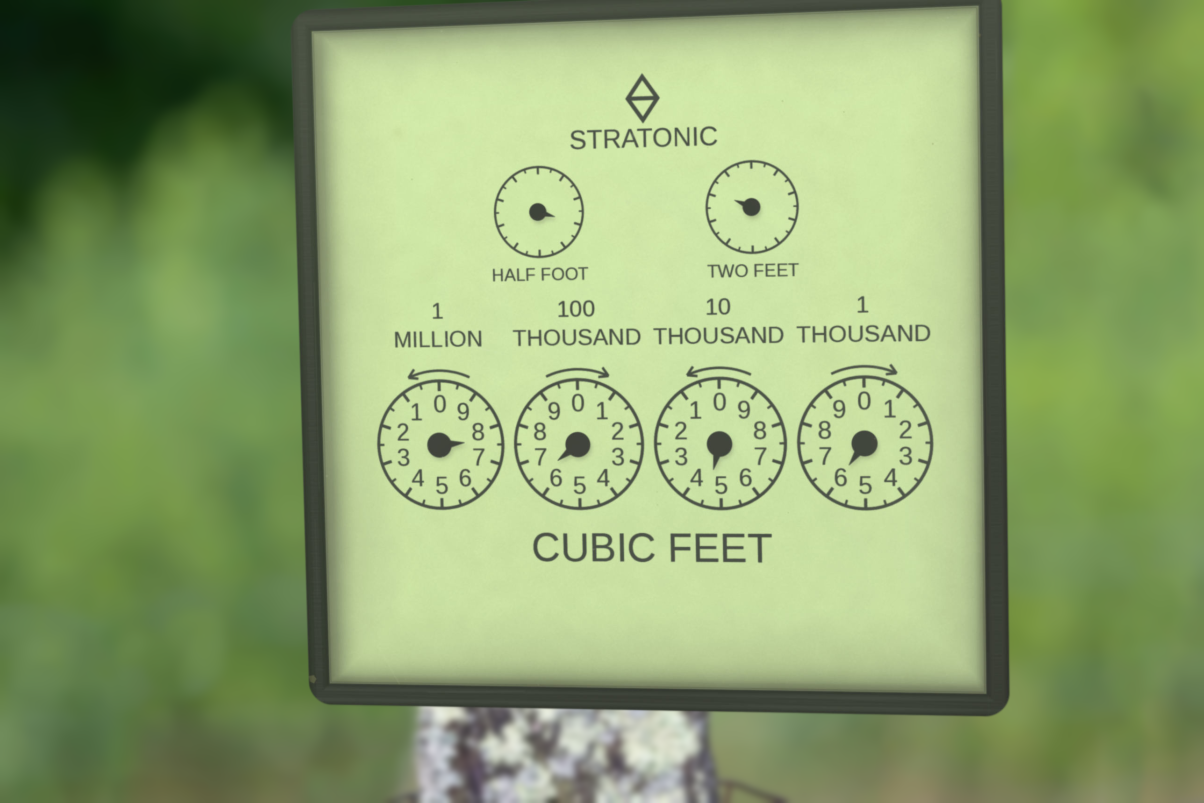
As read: **764600** ft³
